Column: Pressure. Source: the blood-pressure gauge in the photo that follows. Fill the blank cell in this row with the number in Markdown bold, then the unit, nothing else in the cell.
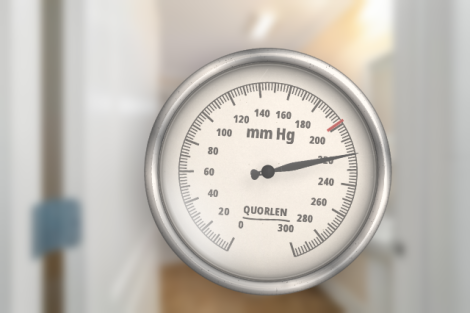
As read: **220** mmHg
